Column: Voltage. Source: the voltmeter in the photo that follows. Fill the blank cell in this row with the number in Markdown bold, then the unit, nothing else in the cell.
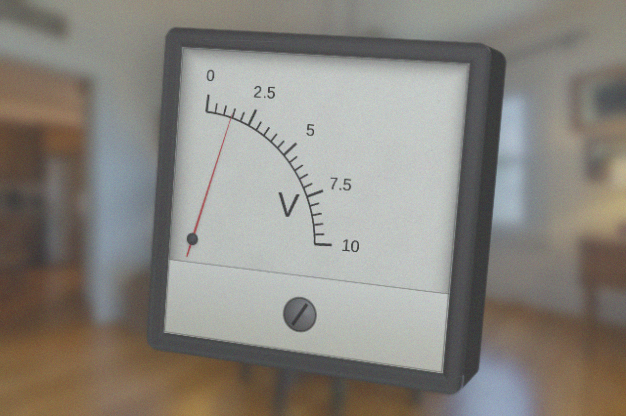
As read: **1.5** V
